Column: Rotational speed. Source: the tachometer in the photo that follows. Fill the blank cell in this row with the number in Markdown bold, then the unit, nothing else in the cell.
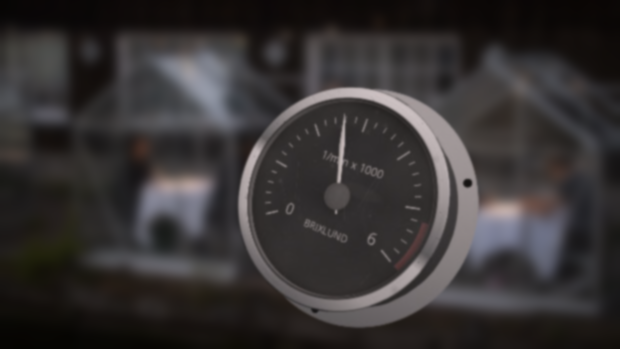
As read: **2600** rpm
